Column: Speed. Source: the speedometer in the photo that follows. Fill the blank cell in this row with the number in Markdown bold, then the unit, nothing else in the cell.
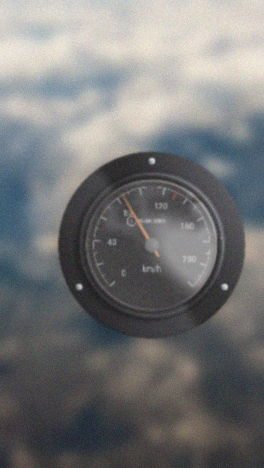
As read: **85** km/h
